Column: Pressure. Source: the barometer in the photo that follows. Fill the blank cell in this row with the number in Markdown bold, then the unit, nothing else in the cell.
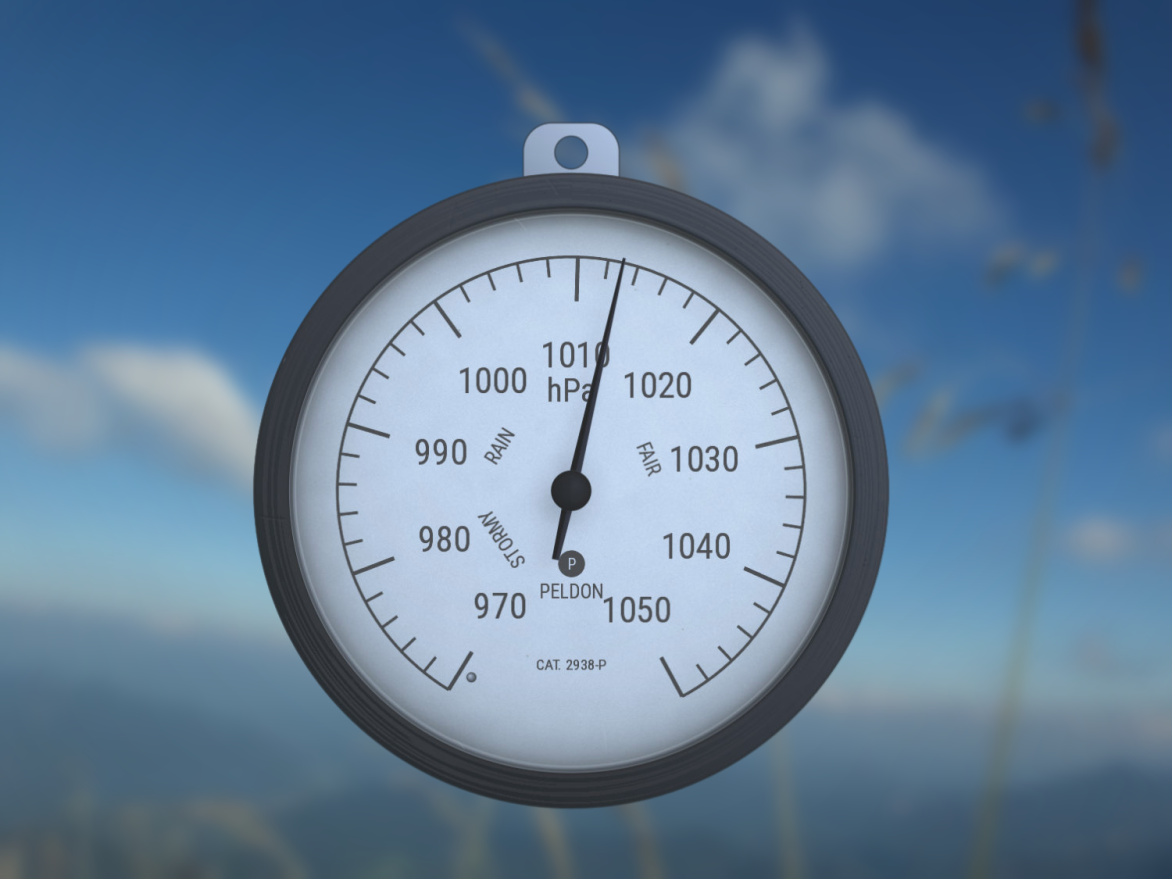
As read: **1013** hPa
